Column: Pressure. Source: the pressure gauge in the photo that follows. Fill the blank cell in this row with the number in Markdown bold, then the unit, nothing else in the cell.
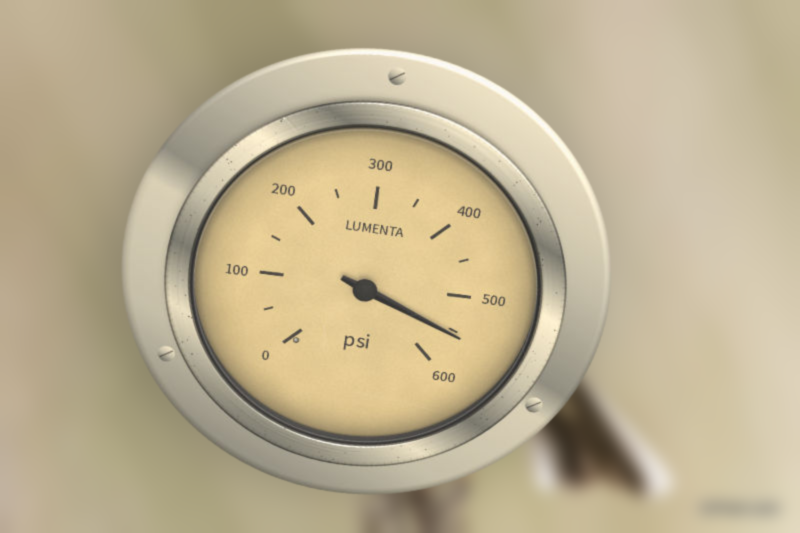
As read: **550** psi
